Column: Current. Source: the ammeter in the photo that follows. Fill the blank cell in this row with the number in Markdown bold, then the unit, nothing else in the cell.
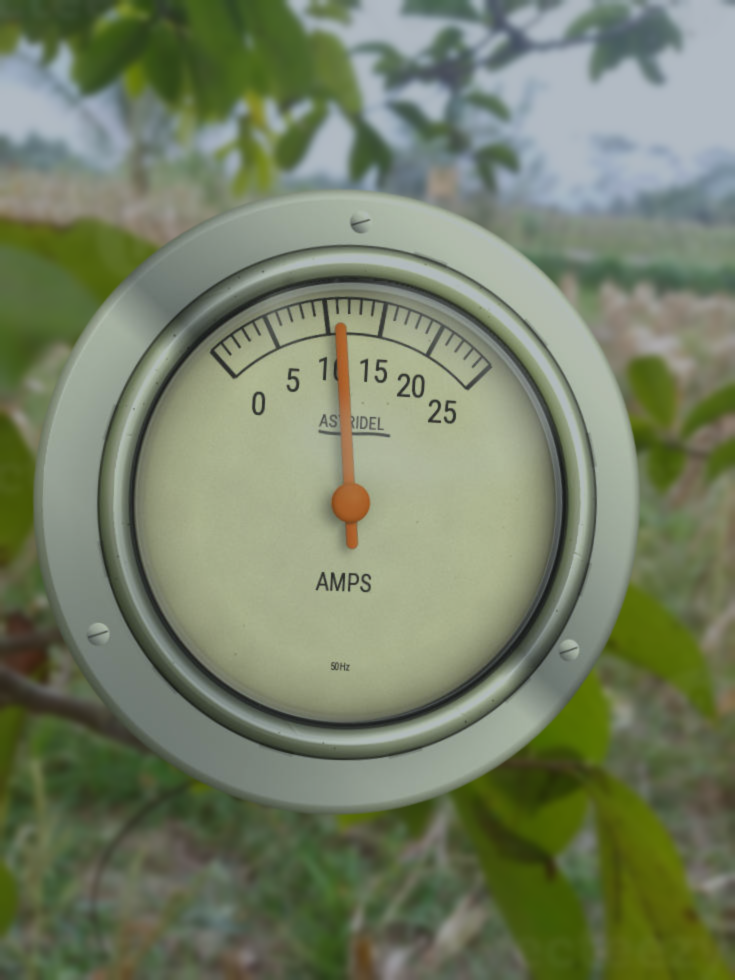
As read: **11** A
